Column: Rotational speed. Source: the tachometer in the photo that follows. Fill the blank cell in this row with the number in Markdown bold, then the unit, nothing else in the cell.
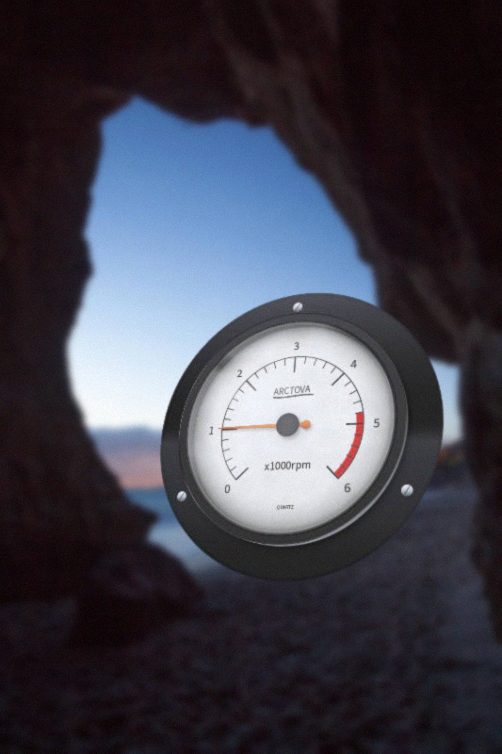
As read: **1000** rpm
